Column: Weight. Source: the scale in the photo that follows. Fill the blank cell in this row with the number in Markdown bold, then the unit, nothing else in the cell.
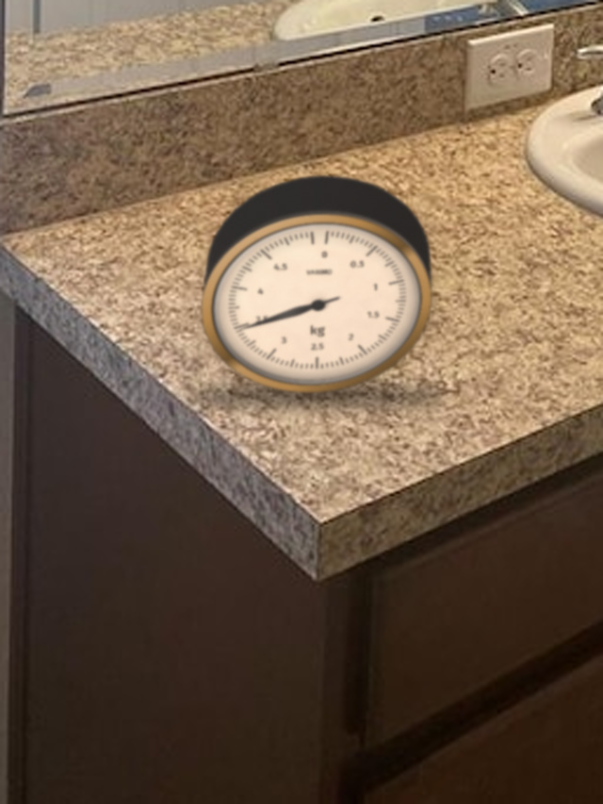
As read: **3.5** kg
